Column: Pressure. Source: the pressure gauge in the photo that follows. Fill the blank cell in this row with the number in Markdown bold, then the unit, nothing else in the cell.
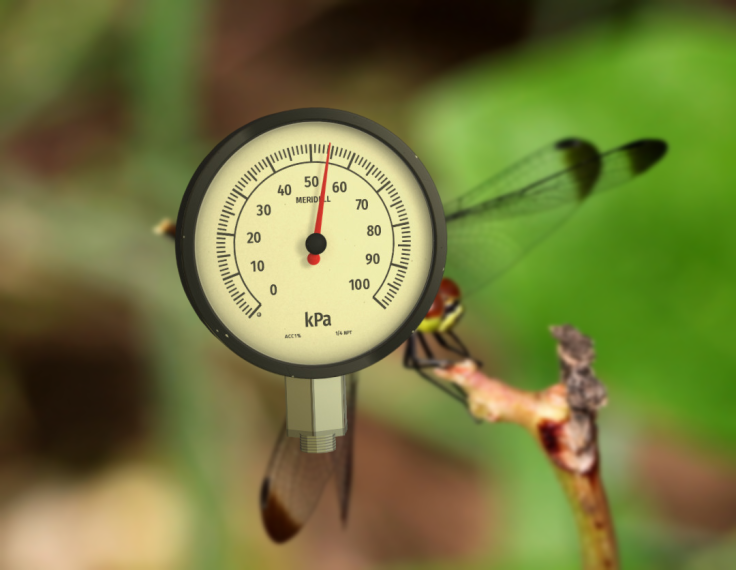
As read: **54** kPa
